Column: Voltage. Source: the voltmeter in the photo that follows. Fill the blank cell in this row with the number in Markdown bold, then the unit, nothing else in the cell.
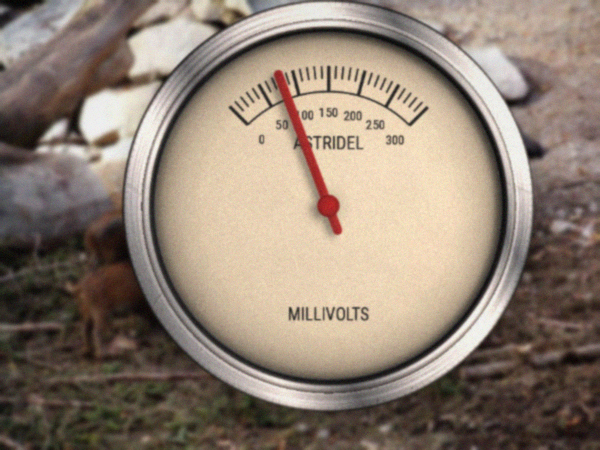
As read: **80** mV
